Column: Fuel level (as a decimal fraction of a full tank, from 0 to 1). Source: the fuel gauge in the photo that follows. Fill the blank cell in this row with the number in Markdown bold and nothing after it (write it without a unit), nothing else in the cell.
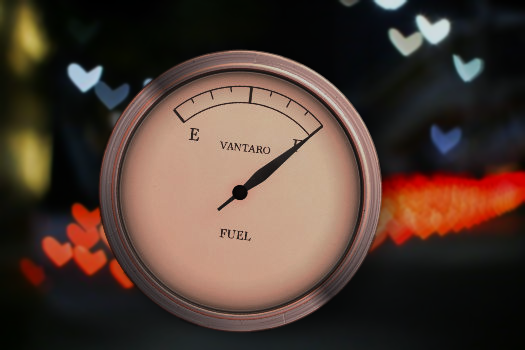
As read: **1**
